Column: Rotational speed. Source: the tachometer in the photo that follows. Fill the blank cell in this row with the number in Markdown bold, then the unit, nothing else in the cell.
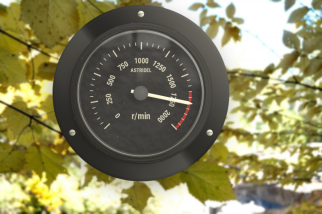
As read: **1750** rpm
